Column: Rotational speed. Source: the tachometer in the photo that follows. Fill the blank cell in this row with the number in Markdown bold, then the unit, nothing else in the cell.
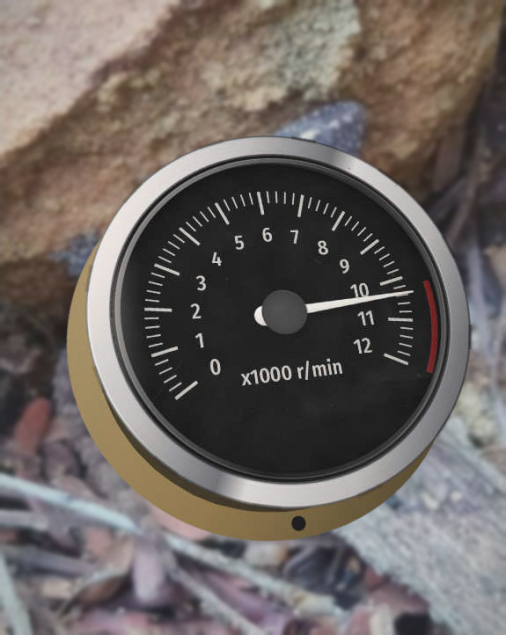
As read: **10400** rpm
